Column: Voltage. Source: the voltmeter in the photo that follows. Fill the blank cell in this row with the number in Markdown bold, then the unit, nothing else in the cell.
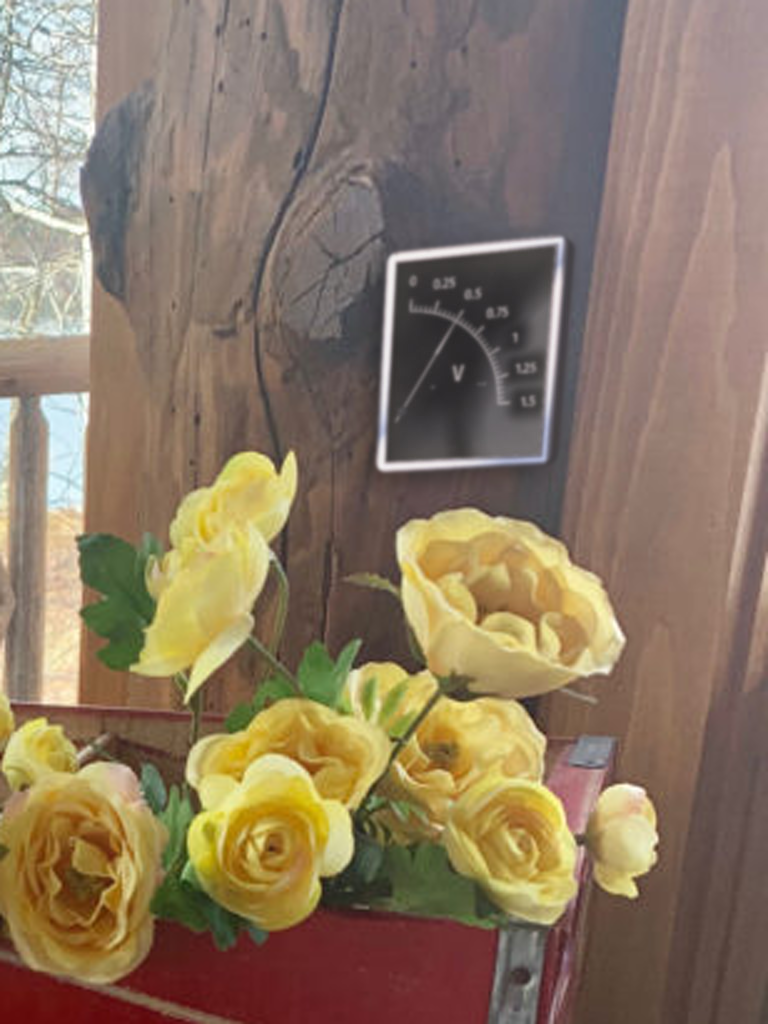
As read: **0.5** V
